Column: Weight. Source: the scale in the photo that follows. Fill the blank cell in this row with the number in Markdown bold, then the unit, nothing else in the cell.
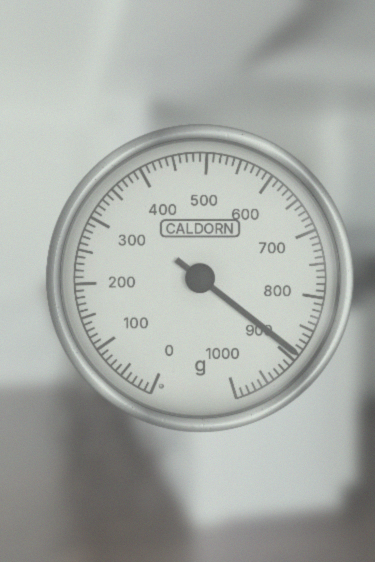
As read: **890** g
